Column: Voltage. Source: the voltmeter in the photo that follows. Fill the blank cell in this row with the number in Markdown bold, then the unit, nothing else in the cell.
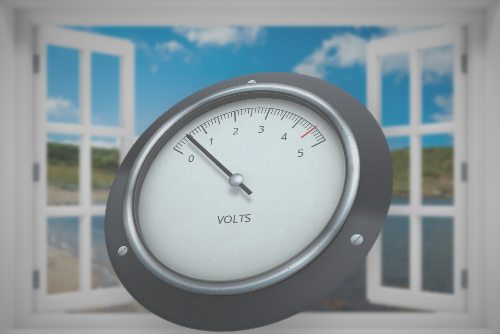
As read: **0.5** V
